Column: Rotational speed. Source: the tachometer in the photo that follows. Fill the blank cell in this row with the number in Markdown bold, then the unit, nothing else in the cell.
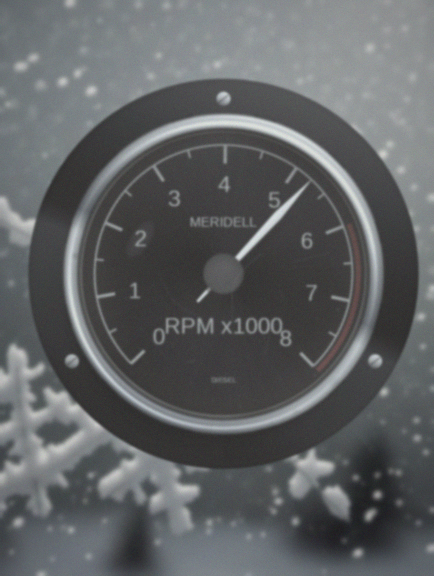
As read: **5250** rpm
